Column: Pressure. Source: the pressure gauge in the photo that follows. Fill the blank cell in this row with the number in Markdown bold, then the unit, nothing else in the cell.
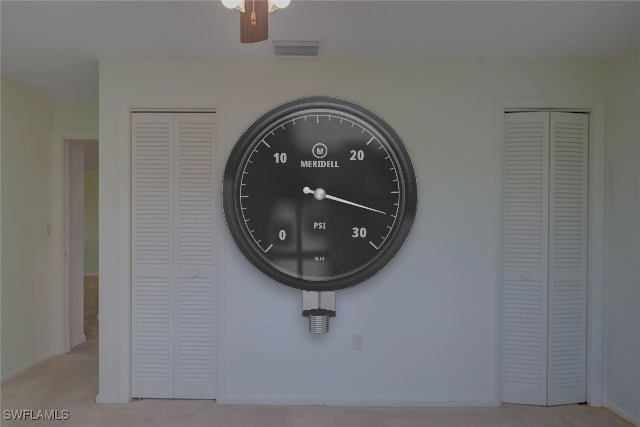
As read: **27** psi
